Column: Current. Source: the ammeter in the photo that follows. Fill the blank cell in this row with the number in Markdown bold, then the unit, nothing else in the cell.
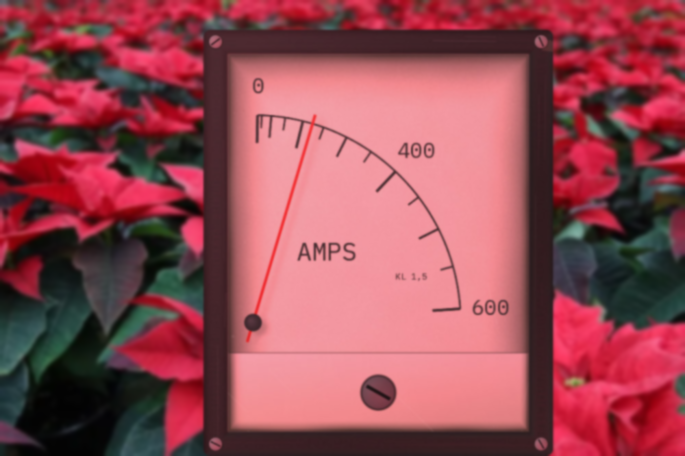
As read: **225** A
